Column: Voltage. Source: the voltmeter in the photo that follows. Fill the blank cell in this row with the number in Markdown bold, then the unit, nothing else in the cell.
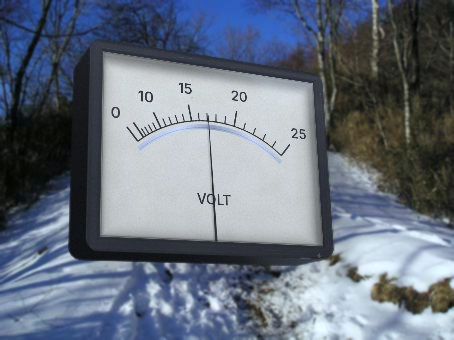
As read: **17** V
